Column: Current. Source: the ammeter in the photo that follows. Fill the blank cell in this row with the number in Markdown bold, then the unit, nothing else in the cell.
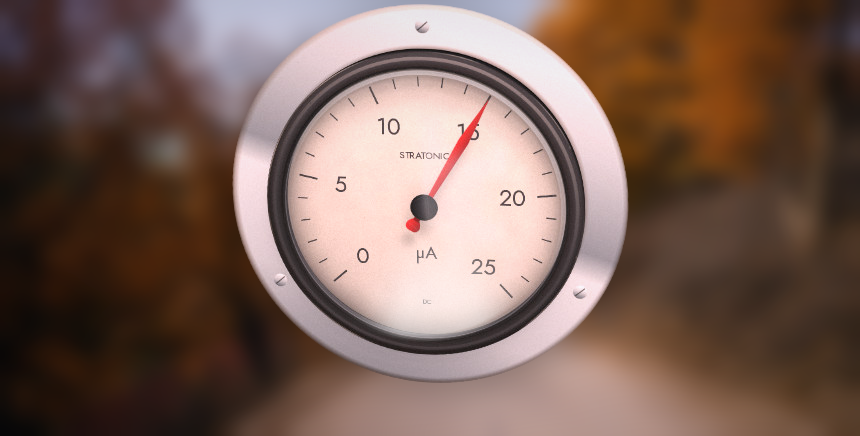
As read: **15** µA
